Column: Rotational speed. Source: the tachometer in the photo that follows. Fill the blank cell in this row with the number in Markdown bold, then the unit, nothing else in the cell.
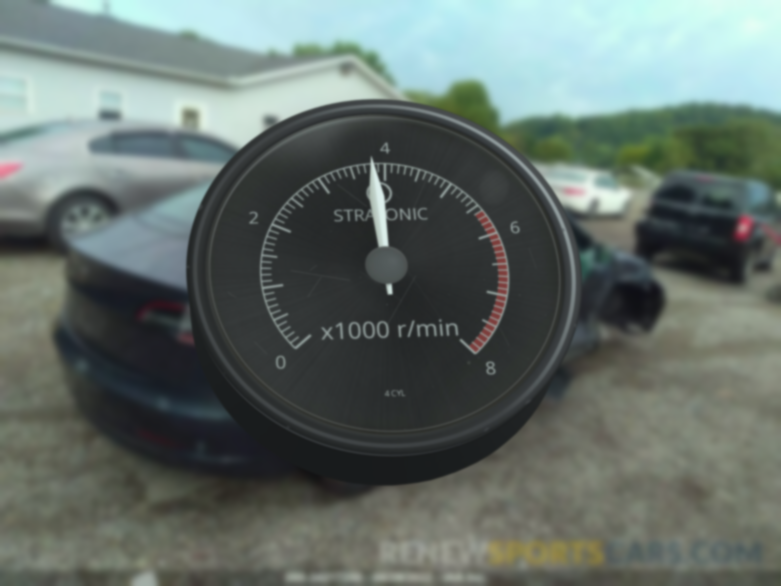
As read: **3800** rpm
